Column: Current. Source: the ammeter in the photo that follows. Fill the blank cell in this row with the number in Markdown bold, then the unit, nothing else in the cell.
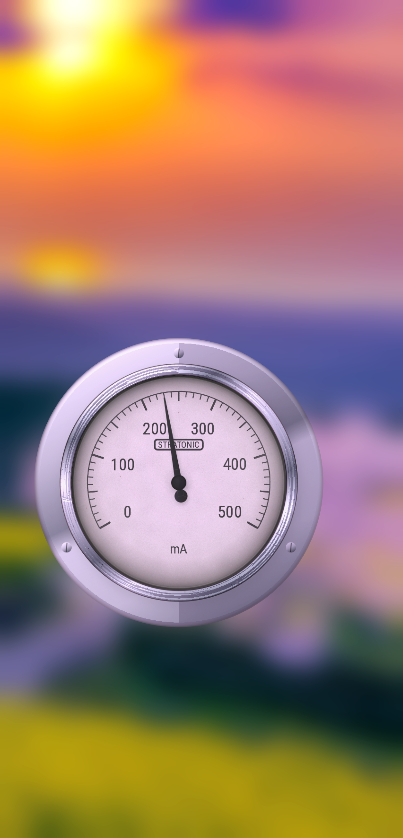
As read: **230** mA
